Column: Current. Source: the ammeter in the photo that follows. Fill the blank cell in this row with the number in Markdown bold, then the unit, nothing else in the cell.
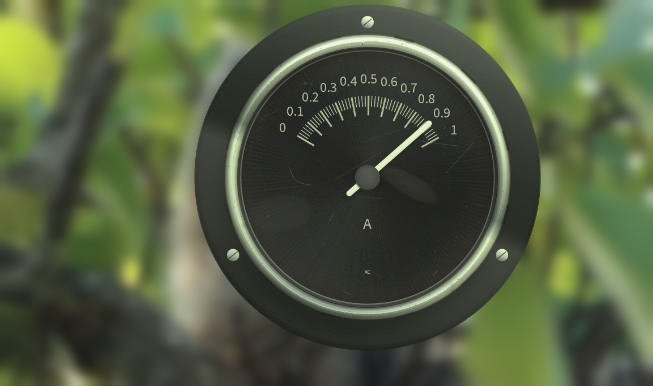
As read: **0.9** A
